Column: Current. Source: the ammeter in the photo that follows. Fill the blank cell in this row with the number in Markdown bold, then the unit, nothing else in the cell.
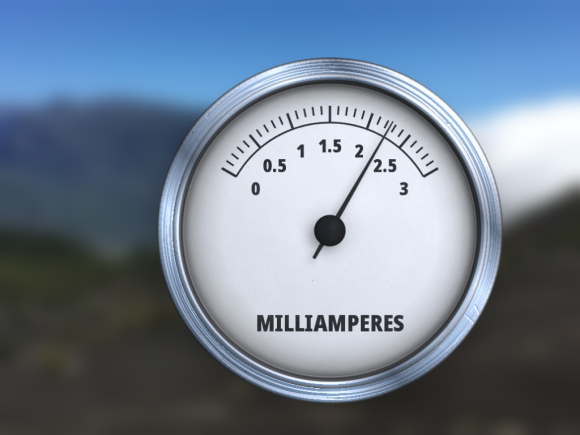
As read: **2.25** mA
